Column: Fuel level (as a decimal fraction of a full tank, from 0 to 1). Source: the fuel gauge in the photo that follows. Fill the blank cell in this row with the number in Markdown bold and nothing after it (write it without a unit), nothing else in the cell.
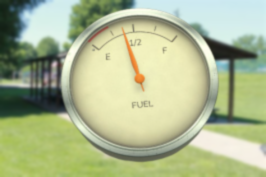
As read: **0.375**
